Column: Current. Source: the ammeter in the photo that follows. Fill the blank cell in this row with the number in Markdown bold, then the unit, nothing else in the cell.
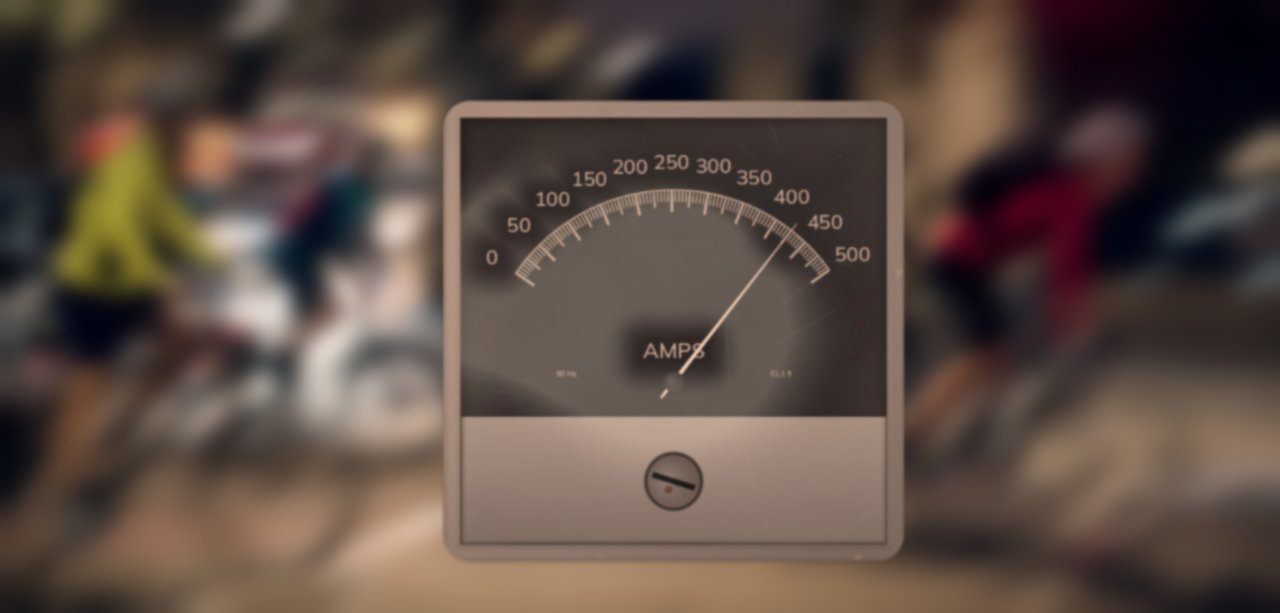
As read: **425** A
